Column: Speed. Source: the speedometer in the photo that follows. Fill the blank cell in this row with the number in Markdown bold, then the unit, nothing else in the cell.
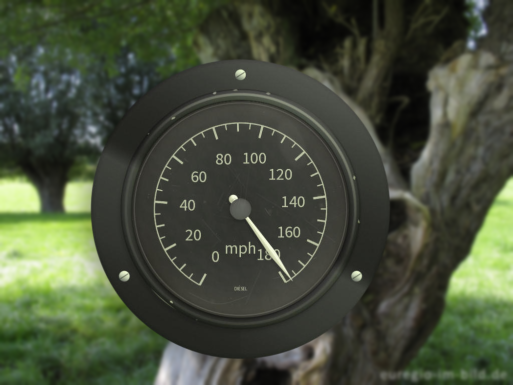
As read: **177.5** mph
